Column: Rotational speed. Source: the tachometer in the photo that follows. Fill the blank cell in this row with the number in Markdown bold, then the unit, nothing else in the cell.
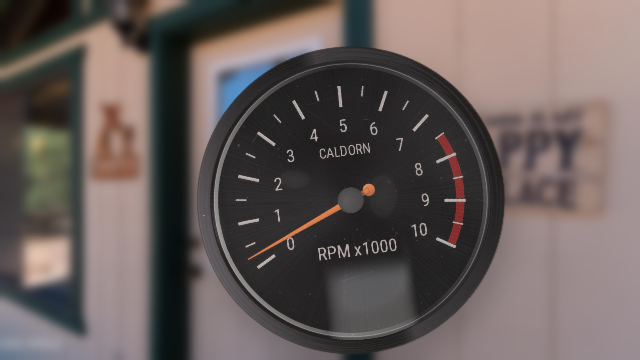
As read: **250** rpm
